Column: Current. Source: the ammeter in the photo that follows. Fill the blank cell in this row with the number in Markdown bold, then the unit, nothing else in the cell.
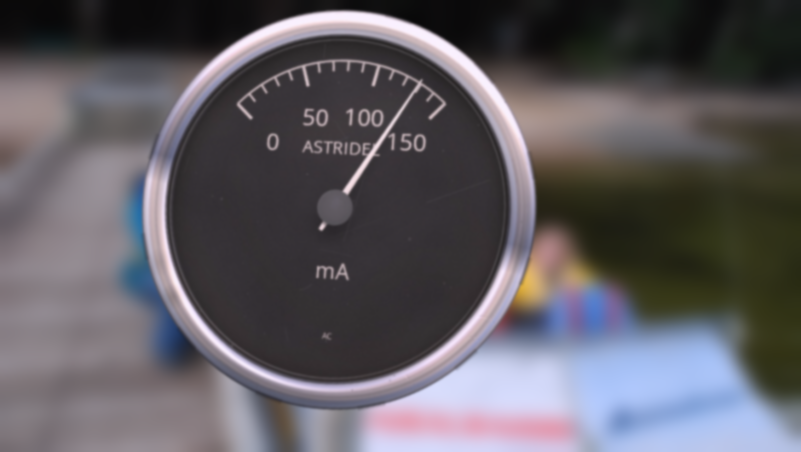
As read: **130** mA
